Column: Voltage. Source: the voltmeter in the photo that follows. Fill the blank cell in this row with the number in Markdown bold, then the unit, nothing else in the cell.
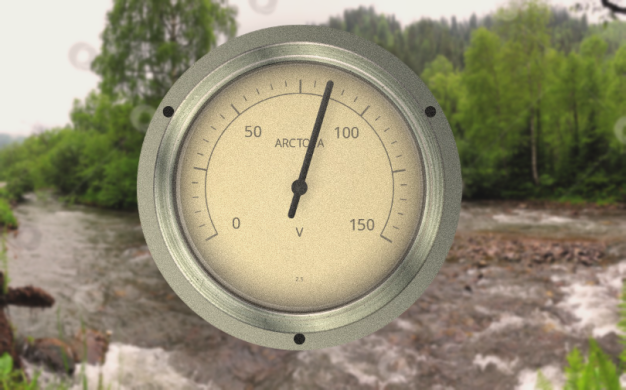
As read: **85** V
